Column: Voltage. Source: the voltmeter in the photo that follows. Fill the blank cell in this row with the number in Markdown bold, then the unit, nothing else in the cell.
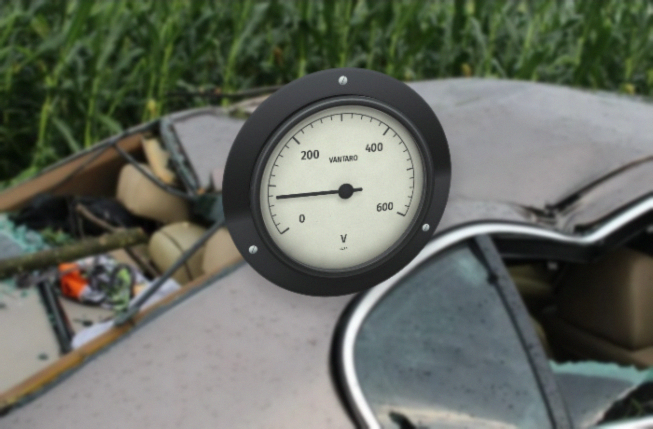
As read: **80** V
